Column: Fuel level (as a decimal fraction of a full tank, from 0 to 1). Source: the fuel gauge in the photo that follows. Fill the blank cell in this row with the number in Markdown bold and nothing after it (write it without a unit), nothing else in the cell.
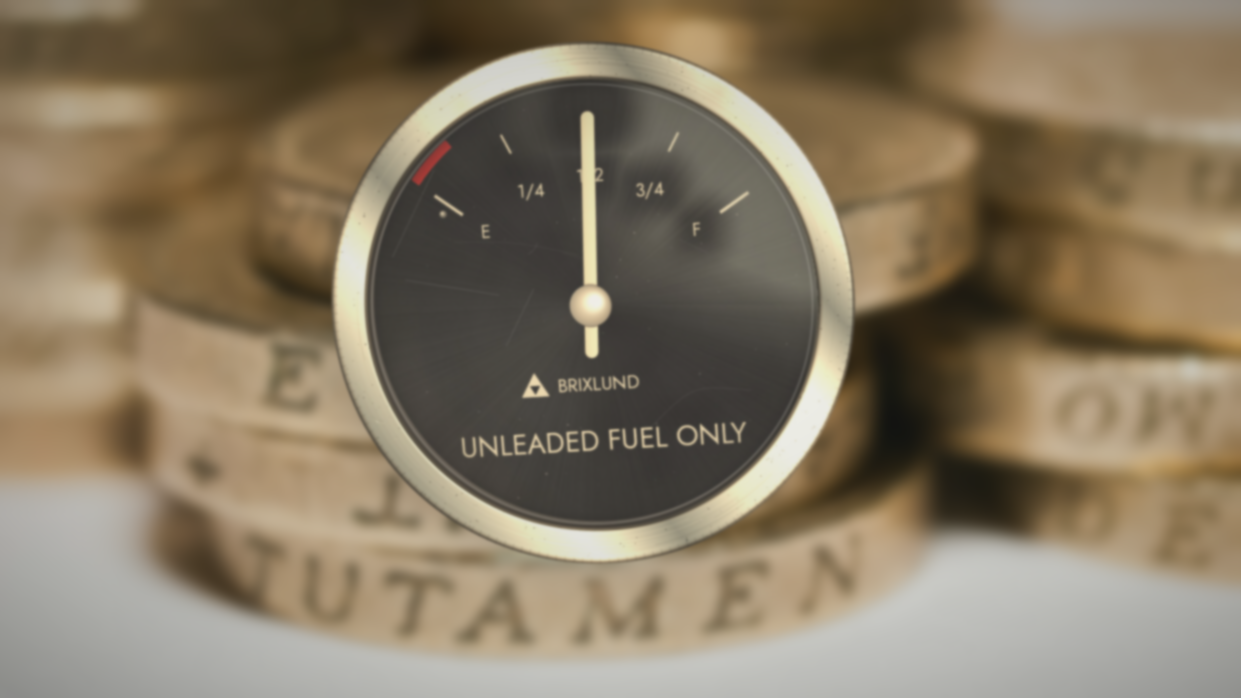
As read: **0.5**
